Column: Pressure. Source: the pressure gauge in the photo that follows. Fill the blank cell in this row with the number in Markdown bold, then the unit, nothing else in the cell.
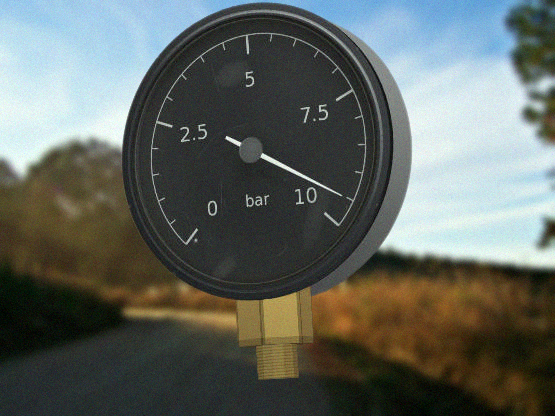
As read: **9.5** bar
